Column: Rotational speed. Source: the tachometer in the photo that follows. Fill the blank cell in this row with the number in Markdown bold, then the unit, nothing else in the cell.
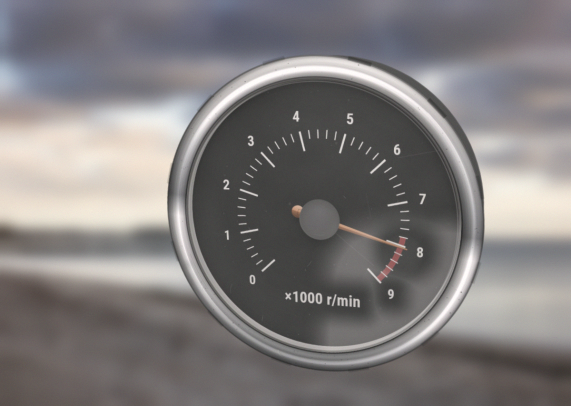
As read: **8000** rpm
